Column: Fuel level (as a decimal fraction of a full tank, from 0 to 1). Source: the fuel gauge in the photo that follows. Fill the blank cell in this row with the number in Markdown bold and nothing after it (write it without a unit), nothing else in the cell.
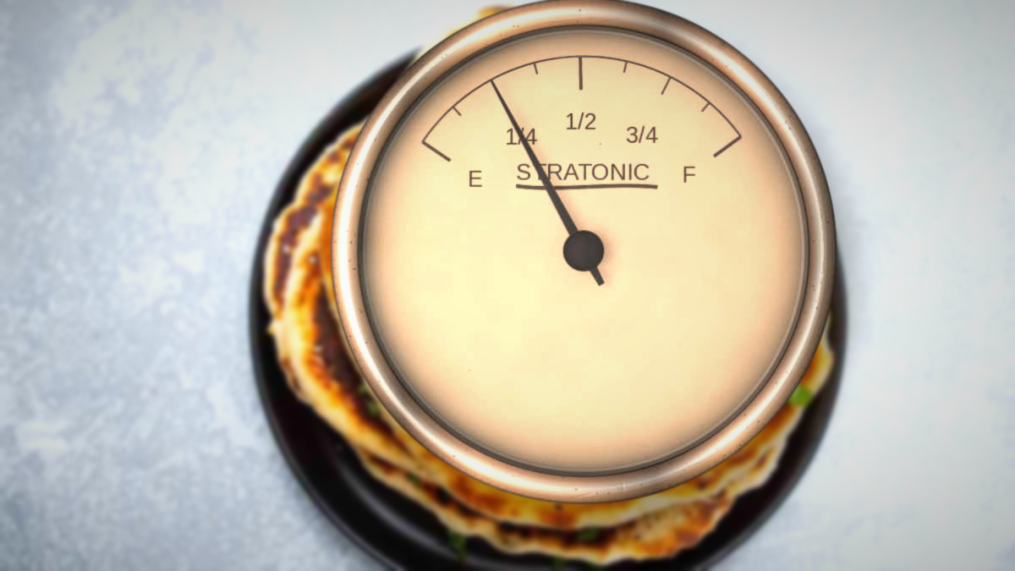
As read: **0.25**
